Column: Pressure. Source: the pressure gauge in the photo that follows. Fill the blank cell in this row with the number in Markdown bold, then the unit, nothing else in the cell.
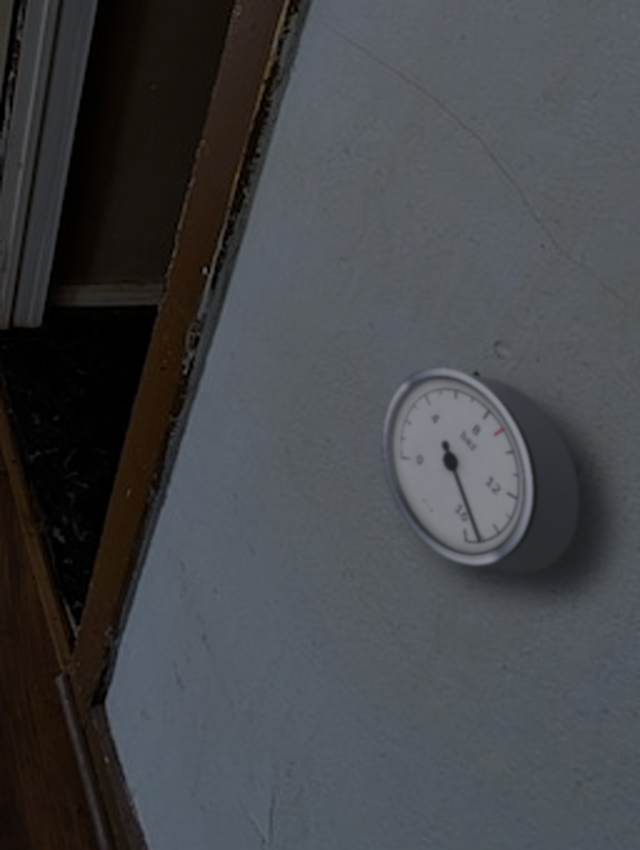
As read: **15** bar
